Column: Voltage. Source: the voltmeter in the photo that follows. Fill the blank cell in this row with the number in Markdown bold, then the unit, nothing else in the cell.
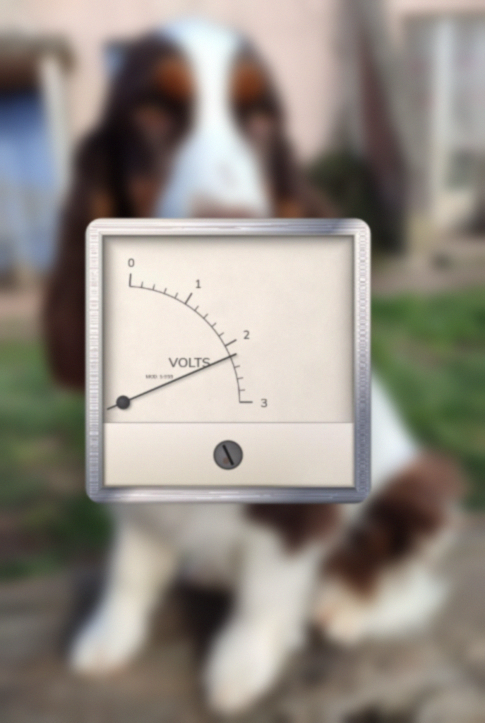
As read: **2.2** V
